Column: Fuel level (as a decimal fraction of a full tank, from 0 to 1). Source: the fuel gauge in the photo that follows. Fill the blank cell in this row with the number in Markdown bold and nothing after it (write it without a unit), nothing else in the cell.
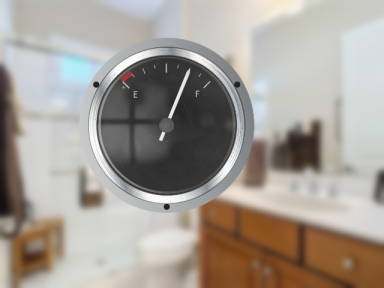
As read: **0.75**
